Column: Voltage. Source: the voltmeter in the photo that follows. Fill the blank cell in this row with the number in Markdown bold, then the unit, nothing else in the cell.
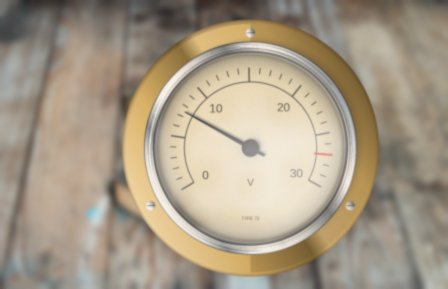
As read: **7.5** V
